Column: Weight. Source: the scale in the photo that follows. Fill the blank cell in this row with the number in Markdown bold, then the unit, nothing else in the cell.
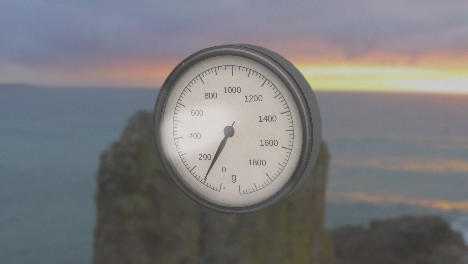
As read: **100** g
